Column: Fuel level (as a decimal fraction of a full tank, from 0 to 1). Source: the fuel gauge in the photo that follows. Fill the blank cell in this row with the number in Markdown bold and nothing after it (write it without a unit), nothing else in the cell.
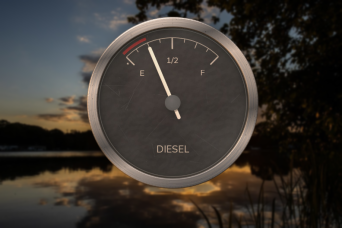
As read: **0.25**
